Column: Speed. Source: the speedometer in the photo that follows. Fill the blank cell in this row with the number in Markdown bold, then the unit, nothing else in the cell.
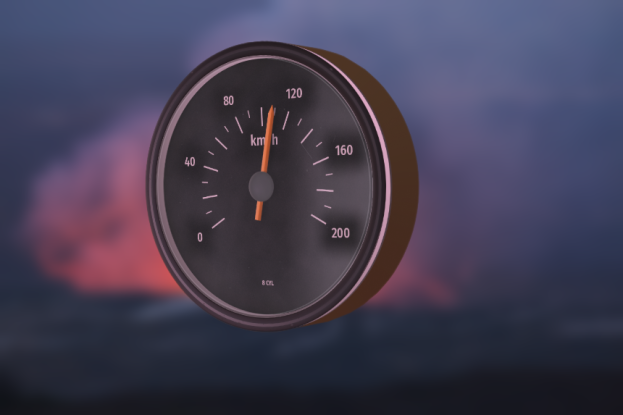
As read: **110** km/h
